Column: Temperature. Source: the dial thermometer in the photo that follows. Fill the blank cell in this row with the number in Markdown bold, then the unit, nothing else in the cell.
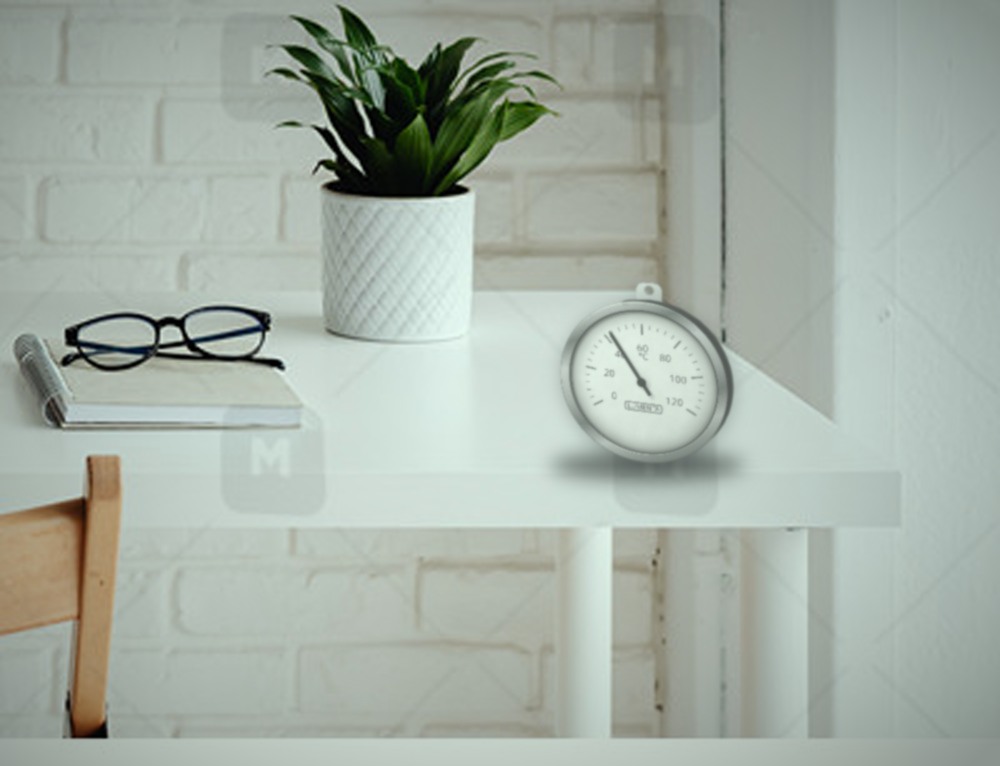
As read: **44** °C
